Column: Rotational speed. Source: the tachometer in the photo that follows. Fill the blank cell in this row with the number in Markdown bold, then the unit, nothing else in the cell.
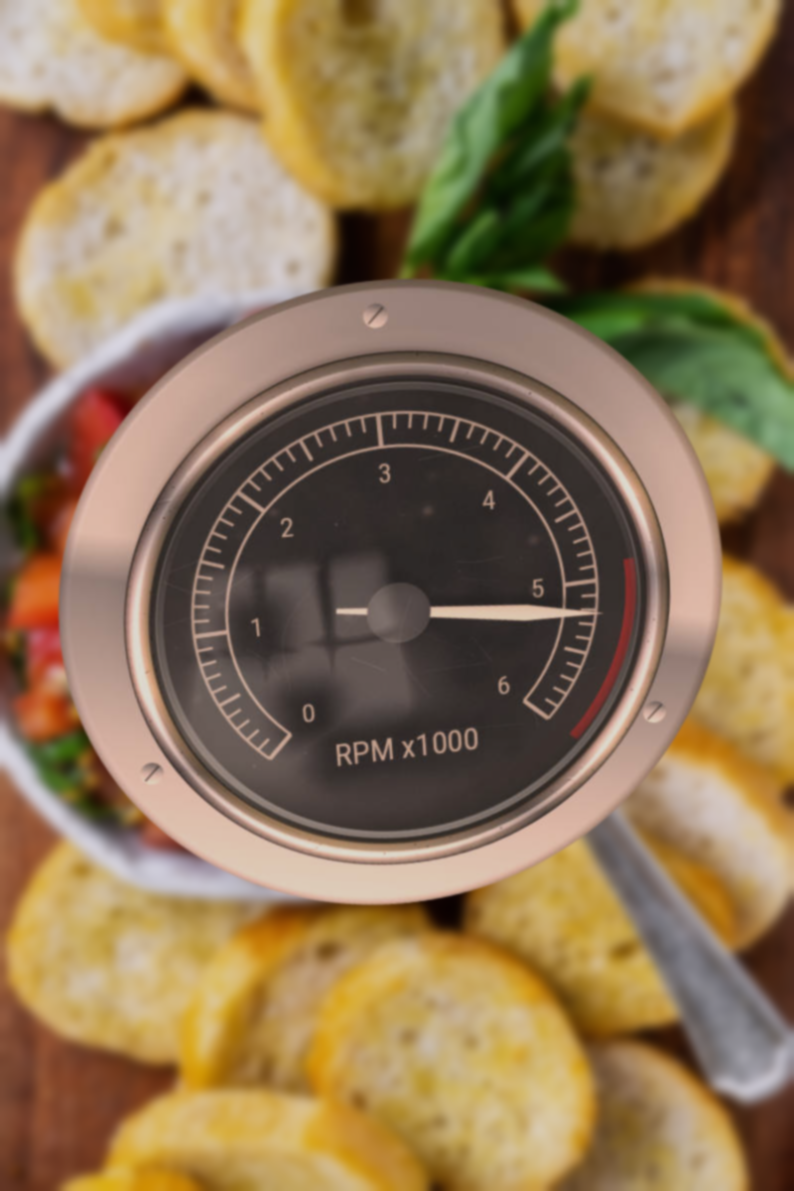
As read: **5200** rpm
